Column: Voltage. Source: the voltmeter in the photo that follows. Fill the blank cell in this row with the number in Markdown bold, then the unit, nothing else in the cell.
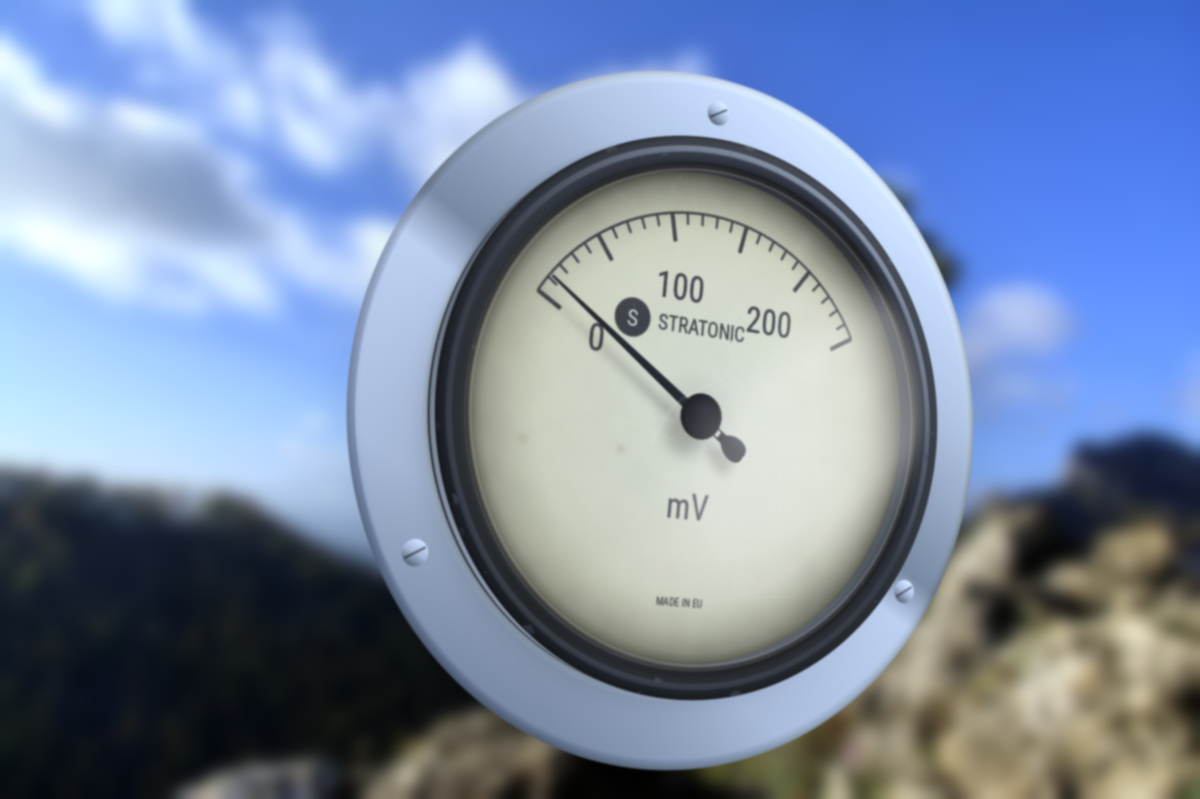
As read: **10** mV
